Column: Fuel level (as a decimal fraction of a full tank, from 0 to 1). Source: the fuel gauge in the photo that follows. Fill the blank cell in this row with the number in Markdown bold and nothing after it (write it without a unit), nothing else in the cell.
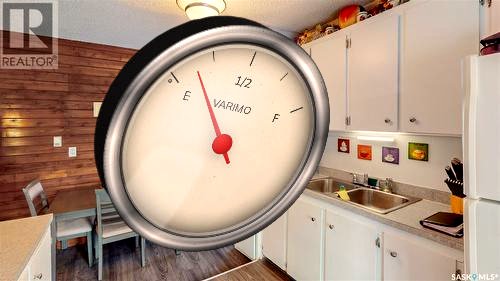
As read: **0.125**
